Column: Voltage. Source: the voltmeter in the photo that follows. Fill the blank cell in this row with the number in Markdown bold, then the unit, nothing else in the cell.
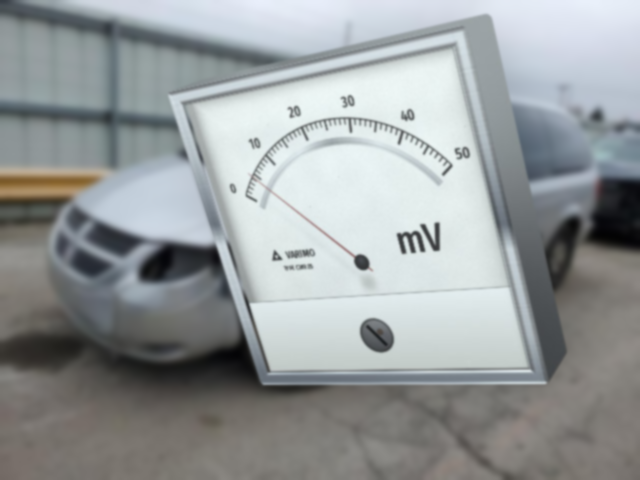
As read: **5** mV
